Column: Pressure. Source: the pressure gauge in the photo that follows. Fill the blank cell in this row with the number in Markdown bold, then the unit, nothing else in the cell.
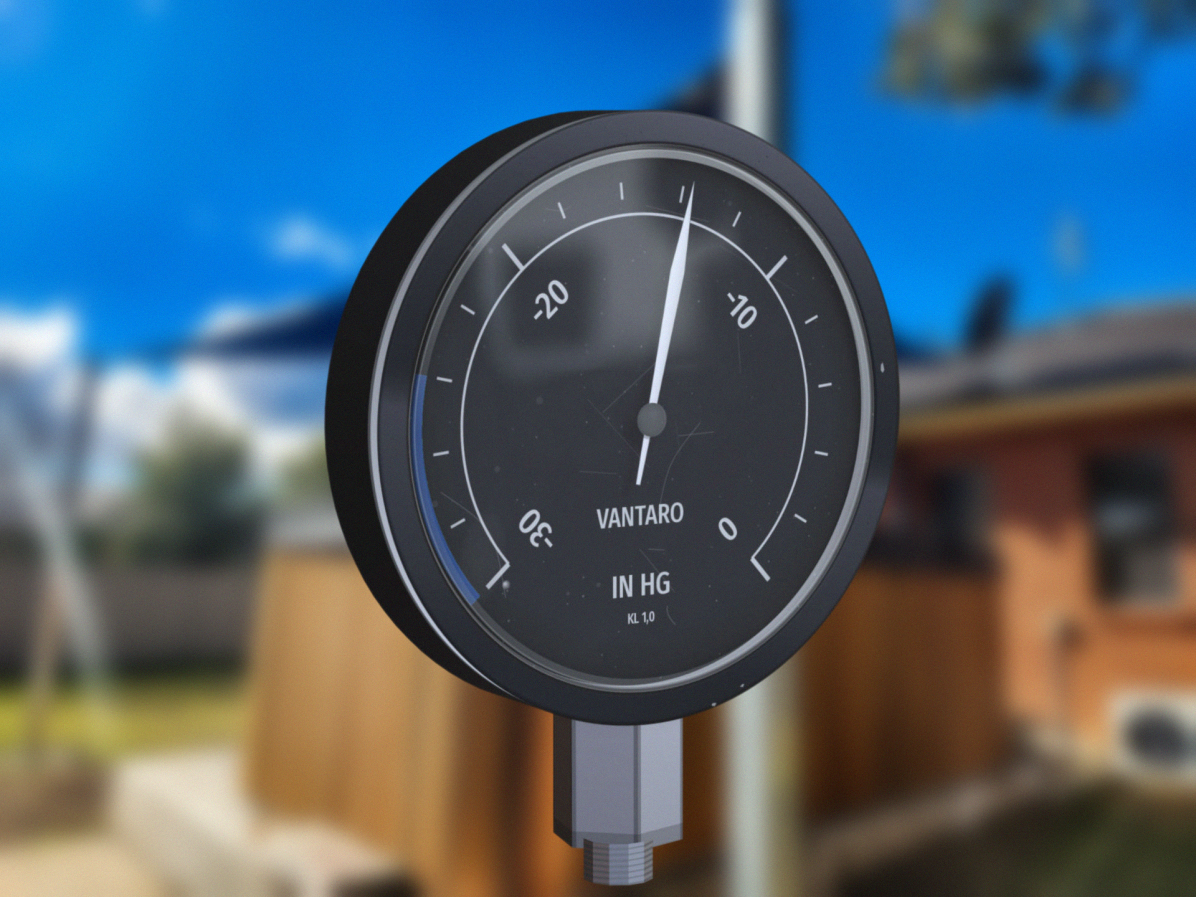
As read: **-14** inHg
